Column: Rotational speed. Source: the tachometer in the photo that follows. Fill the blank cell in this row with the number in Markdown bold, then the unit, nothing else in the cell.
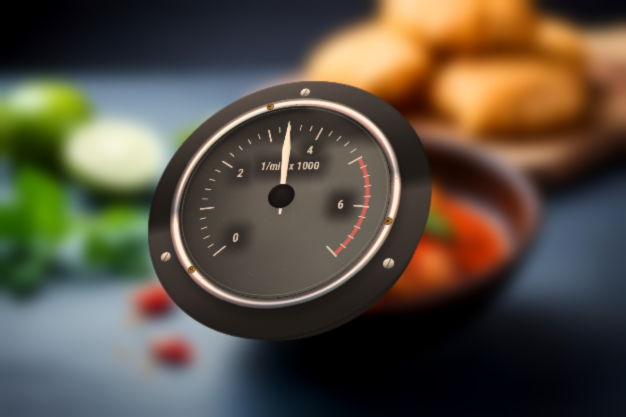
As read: **3400** rpm
